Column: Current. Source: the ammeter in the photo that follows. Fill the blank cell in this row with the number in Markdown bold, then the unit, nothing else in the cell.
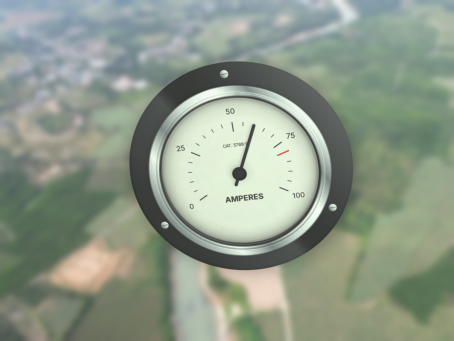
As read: **60** A
